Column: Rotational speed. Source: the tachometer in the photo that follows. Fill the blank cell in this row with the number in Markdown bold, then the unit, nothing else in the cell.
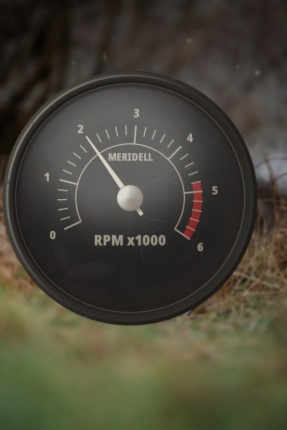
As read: **2000** rpm
